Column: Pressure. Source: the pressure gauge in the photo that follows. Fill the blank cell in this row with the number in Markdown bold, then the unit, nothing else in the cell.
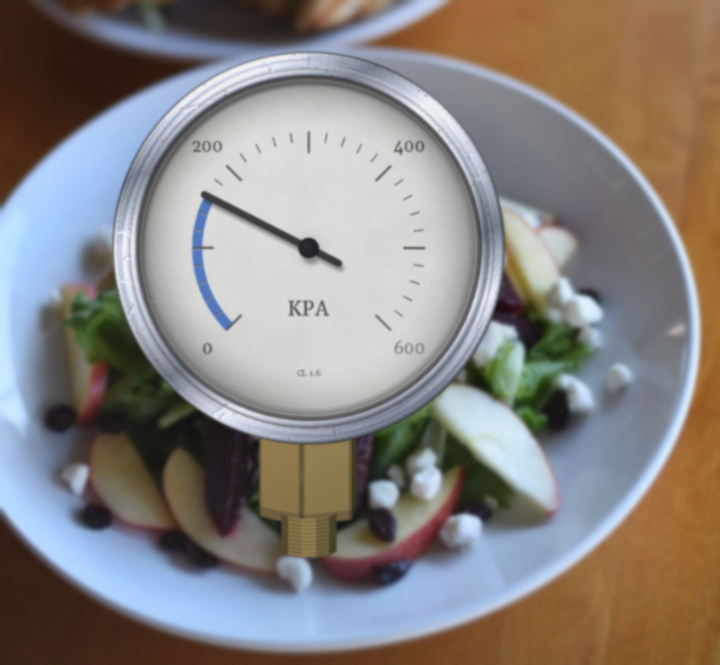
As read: **160** kPa
